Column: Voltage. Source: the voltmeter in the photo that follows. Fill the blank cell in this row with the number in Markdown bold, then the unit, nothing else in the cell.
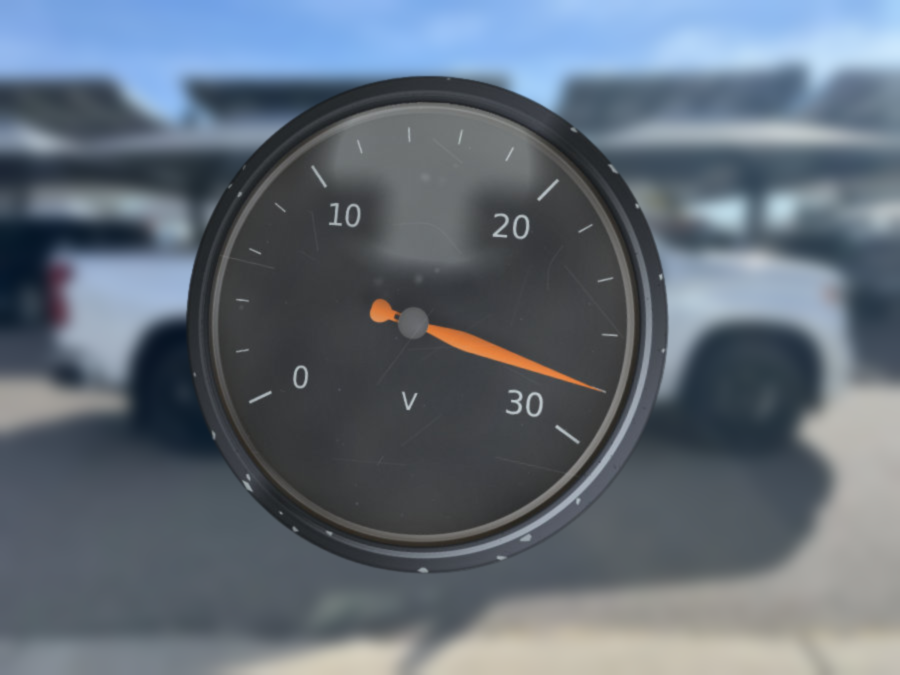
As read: **28** V
